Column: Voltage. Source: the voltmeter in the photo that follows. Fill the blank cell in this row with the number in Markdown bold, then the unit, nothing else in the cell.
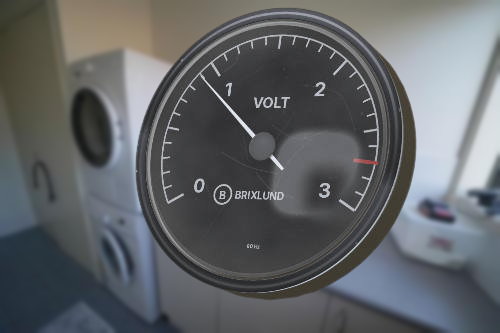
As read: **0.9** V
